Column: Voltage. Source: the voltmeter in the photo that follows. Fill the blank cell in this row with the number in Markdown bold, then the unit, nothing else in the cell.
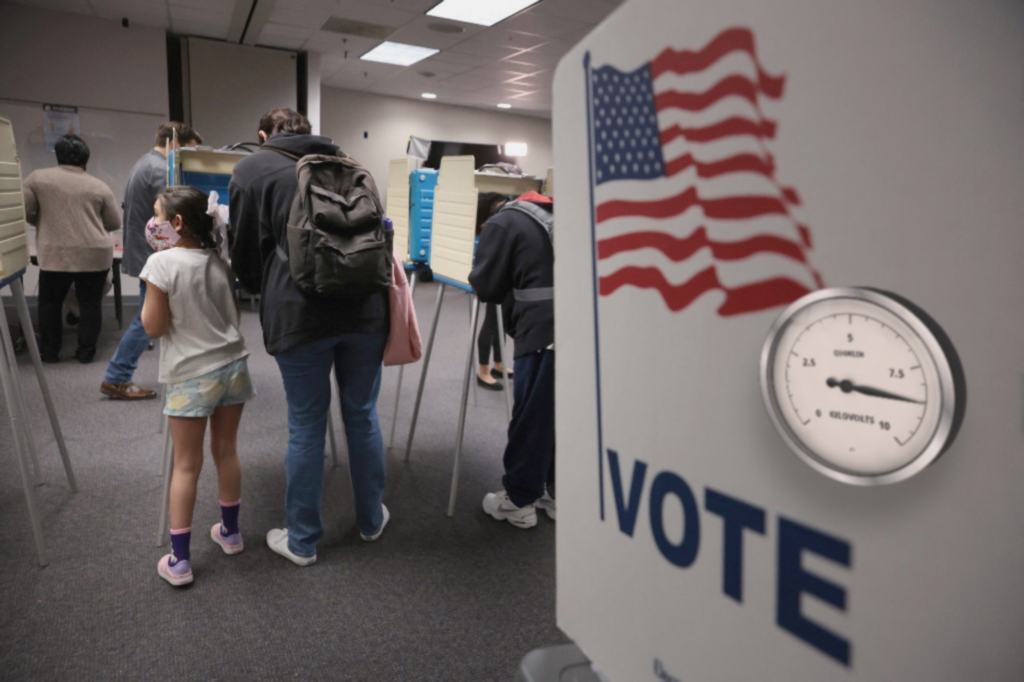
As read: **8.5** kV
